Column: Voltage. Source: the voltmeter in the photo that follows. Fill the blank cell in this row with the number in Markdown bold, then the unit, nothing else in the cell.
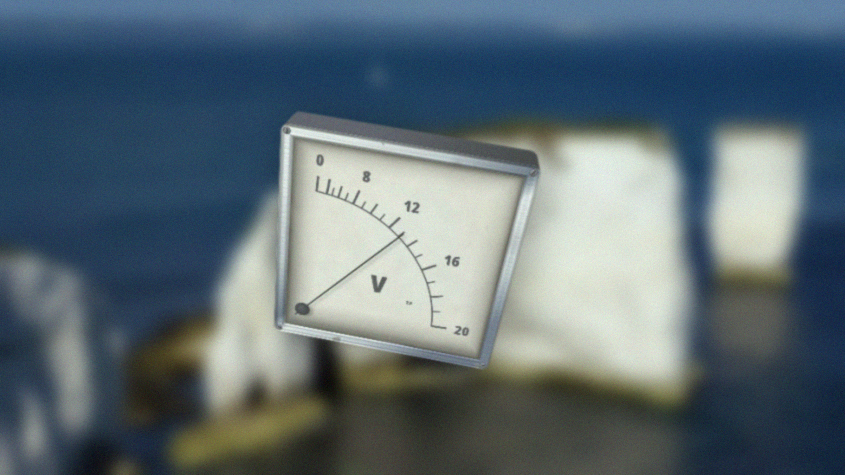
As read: **13** V
